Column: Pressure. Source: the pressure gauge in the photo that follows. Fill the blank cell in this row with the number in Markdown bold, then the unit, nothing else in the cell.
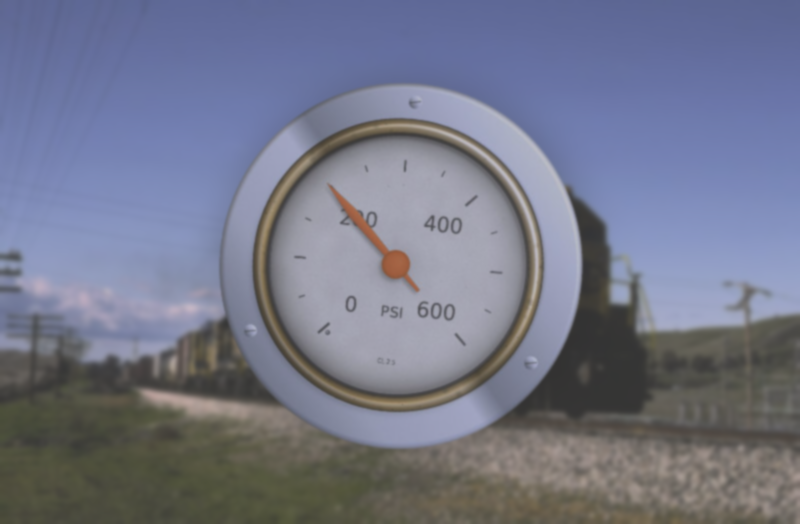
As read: **200** psi
